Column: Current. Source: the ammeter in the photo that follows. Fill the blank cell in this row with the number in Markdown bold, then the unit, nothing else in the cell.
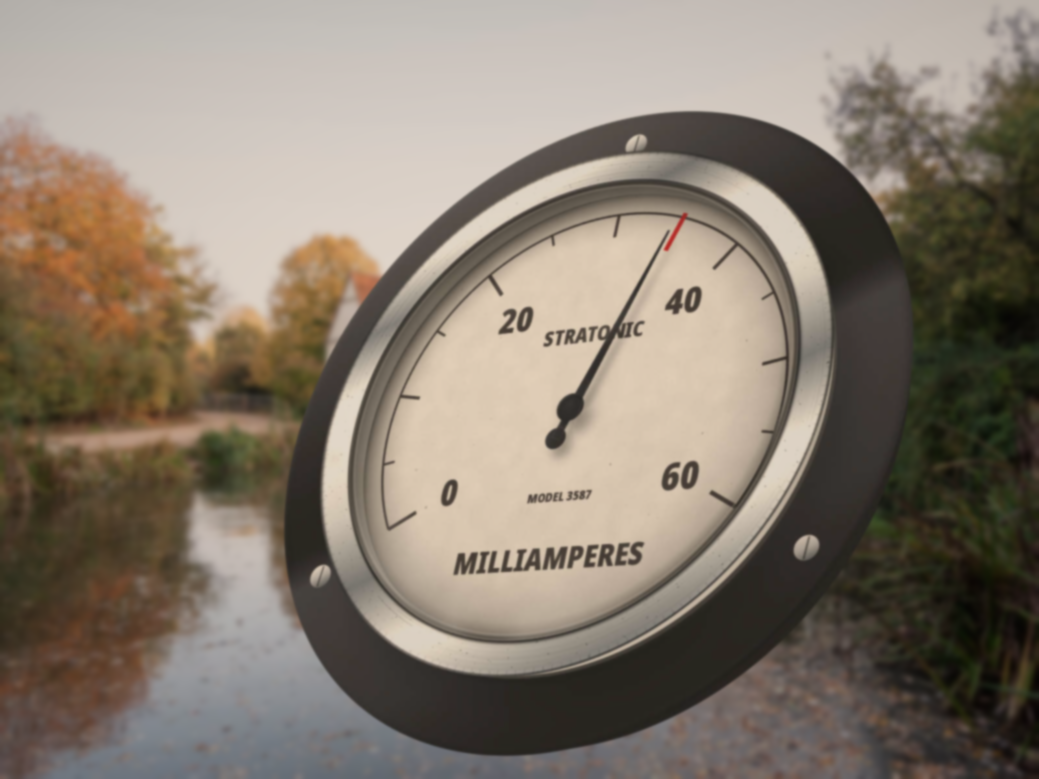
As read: **35** mA
